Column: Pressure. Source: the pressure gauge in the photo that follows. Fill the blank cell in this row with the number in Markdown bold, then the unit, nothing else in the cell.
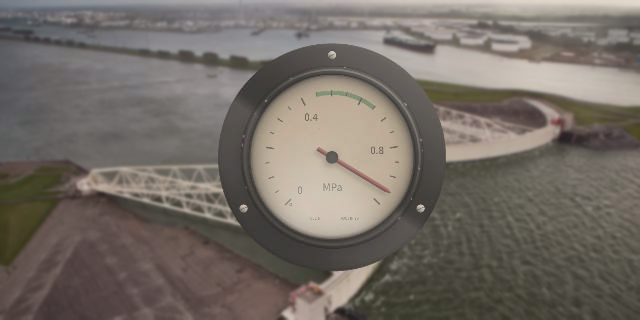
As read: **0.95** MPa
